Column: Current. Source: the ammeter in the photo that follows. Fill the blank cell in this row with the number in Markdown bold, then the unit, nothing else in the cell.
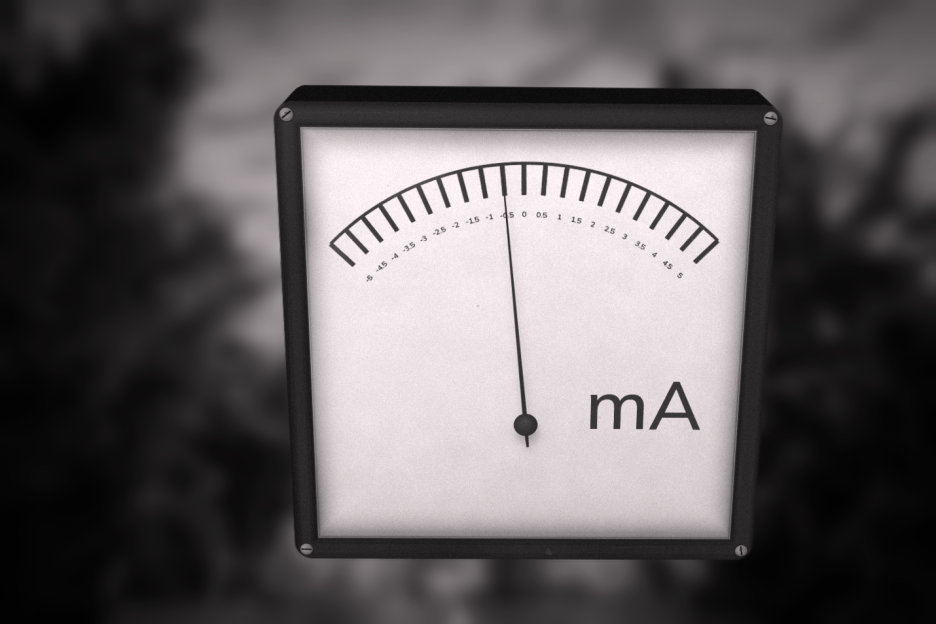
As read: **-0.5** mA
